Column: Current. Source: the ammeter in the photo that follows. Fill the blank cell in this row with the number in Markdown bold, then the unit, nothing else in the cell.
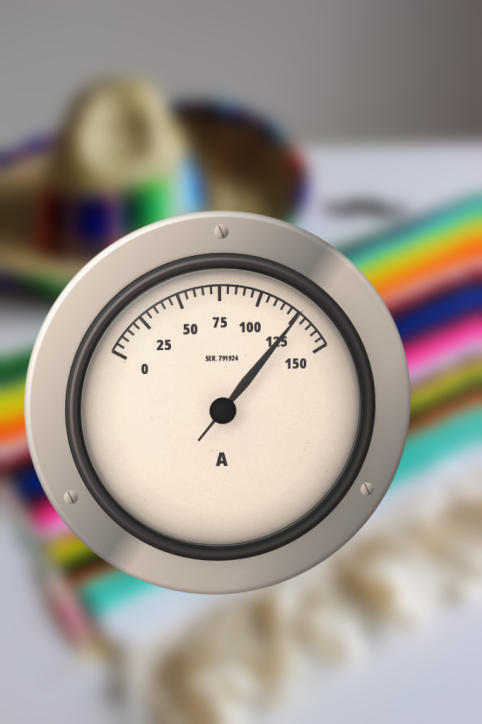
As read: **125** A
